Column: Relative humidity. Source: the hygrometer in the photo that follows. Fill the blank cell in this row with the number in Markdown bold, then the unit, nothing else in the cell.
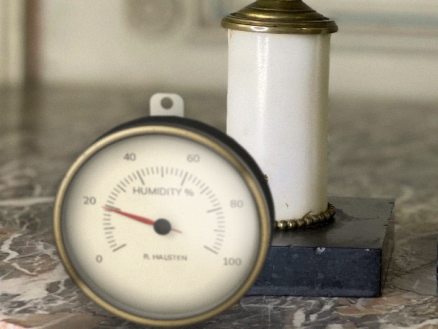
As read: **20** %
